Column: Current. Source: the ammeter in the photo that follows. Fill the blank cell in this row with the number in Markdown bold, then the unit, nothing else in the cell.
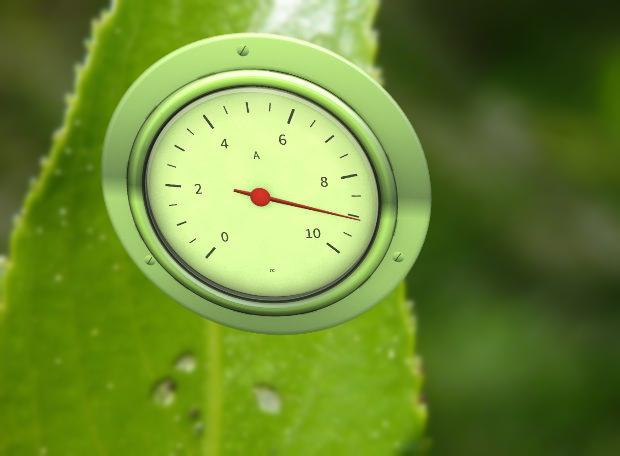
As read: **9** A
